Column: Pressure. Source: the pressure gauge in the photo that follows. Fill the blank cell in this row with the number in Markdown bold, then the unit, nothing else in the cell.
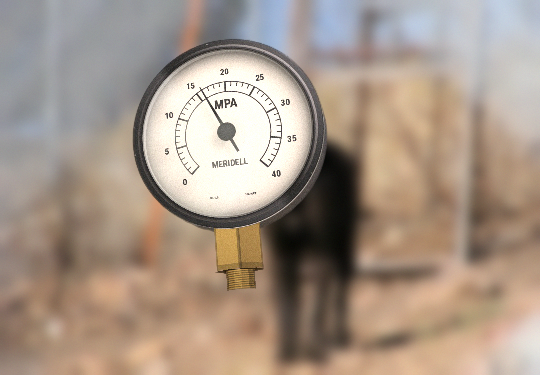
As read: **16** MPa
